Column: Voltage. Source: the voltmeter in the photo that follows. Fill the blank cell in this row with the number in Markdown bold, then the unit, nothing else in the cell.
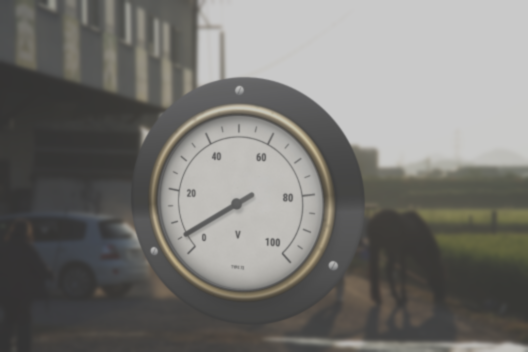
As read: **5** V
